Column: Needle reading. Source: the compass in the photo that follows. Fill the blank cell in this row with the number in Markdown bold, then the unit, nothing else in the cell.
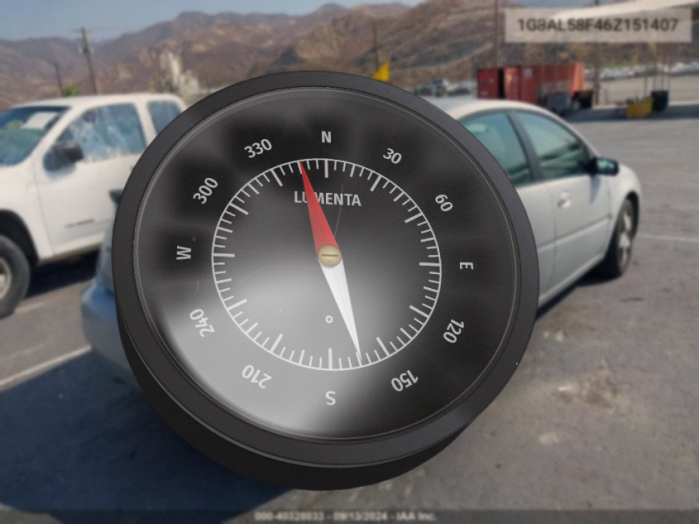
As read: **345** °
